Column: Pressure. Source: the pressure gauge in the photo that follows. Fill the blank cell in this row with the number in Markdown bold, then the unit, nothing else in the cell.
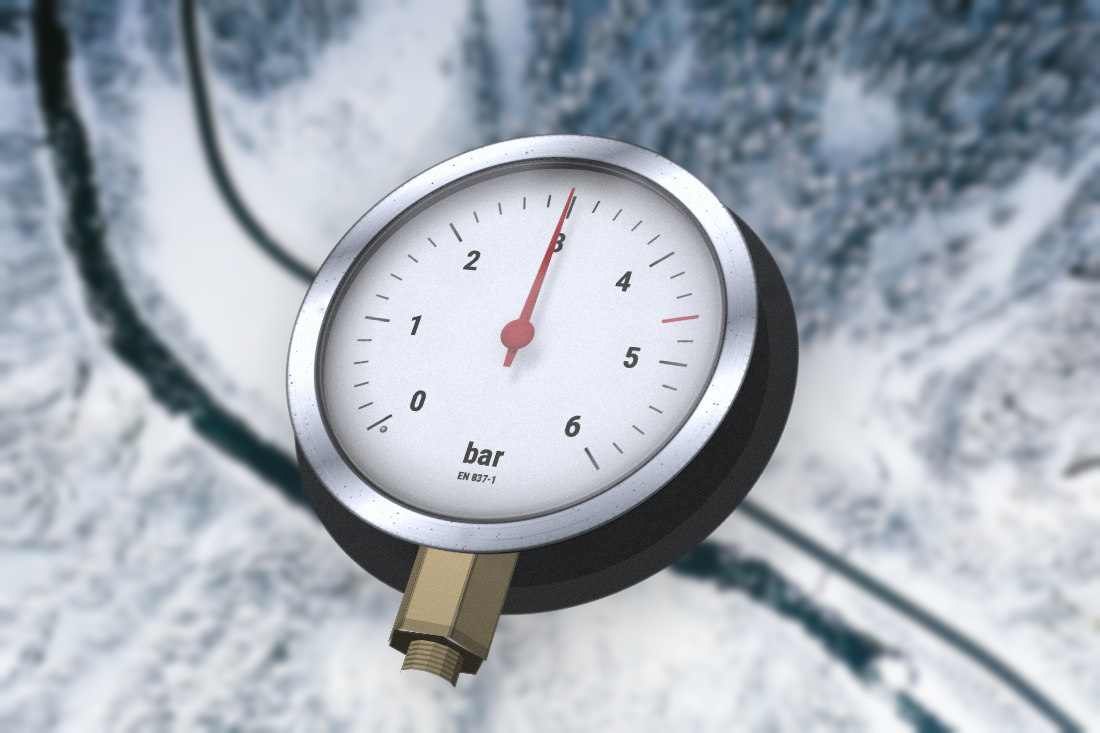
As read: **3** bar
